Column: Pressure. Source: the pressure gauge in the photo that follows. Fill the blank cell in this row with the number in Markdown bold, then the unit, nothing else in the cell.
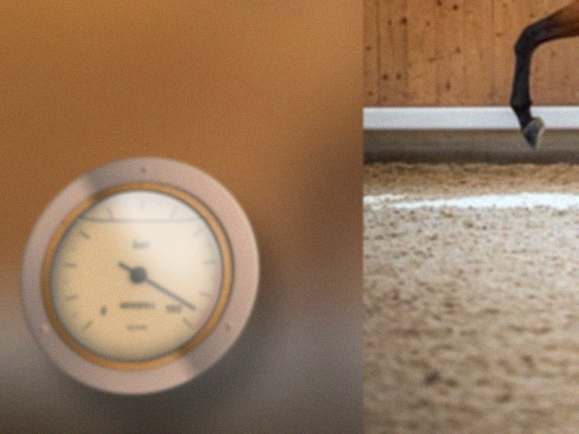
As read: **95** bar
